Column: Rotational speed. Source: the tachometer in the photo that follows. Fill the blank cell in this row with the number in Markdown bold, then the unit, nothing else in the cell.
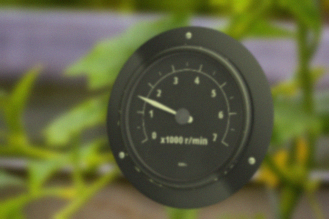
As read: **1500** rpm
